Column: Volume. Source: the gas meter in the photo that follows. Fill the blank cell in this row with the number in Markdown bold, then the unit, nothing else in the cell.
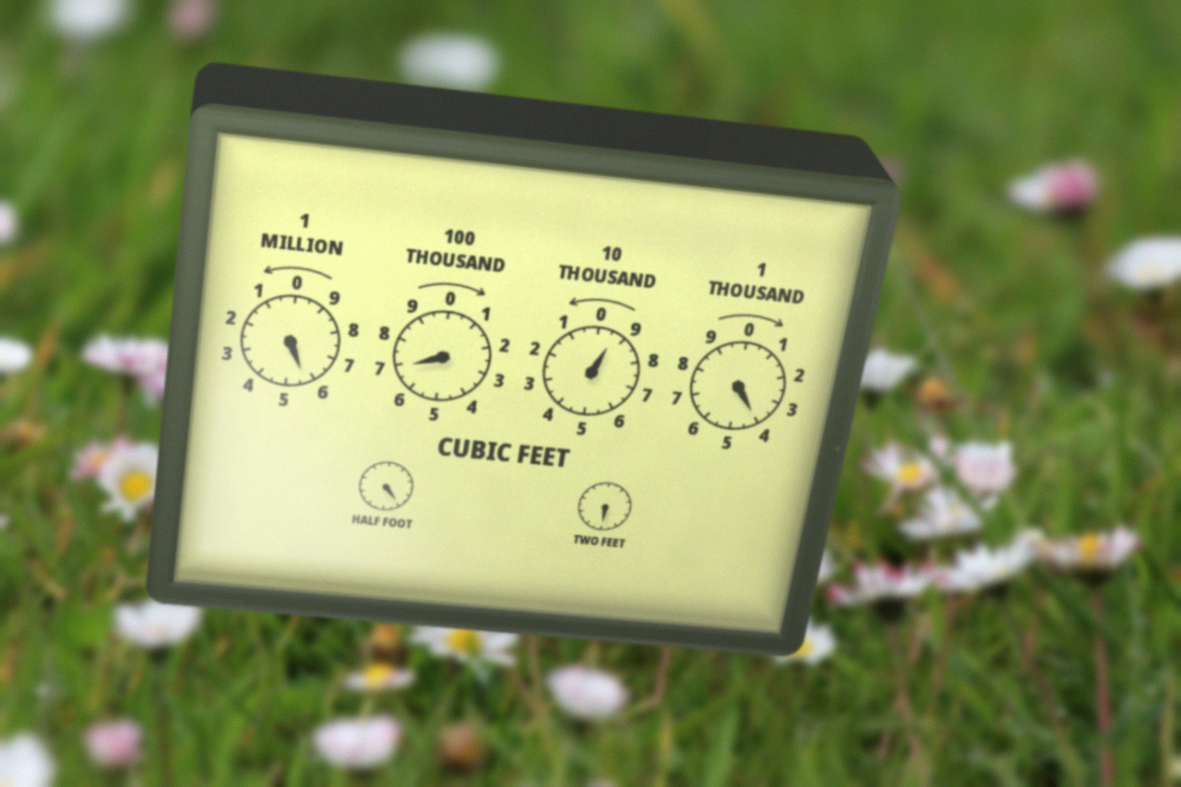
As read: **569400** ft³
